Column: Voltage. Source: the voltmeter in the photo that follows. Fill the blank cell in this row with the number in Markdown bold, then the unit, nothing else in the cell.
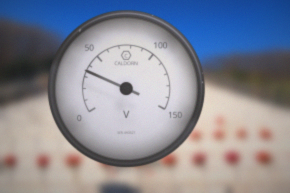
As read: **35** V
